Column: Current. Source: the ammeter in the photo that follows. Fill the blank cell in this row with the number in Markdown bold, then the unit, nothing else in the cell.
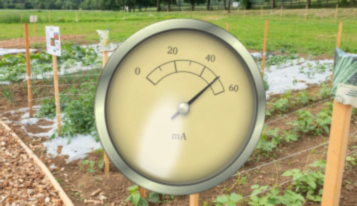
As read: **50** mA
